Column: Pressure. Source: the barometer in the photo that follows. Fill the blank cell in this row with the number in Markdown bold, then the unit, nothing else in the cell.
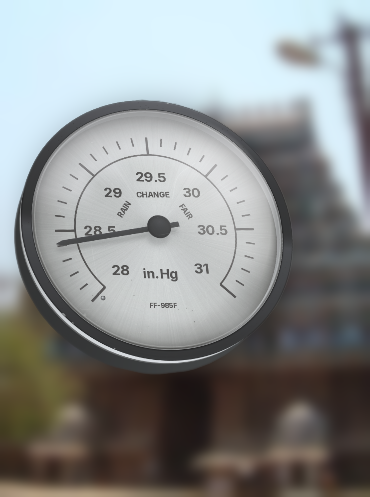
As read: **28.4** inHg
